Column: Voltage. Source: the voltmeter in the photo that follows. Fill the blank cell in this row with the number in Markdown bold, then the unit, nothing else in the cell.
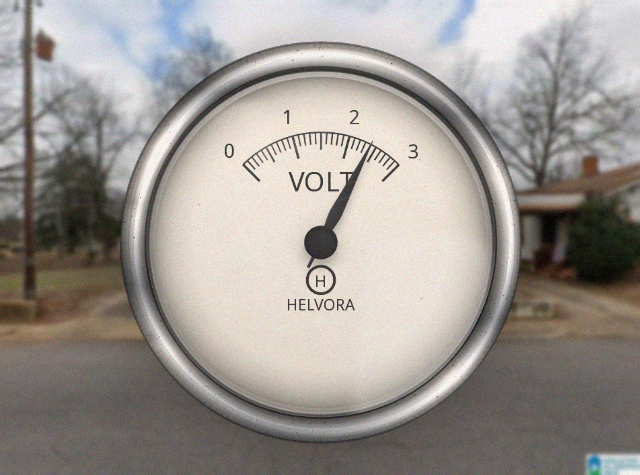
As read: **2.4** V
